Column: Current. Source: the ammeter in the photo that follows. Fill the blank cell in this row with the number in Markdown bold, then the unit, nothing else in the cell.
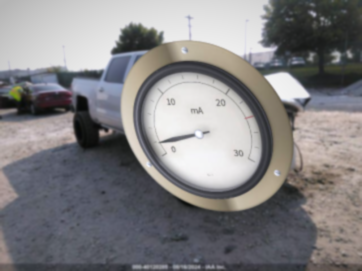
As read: **2** mA
